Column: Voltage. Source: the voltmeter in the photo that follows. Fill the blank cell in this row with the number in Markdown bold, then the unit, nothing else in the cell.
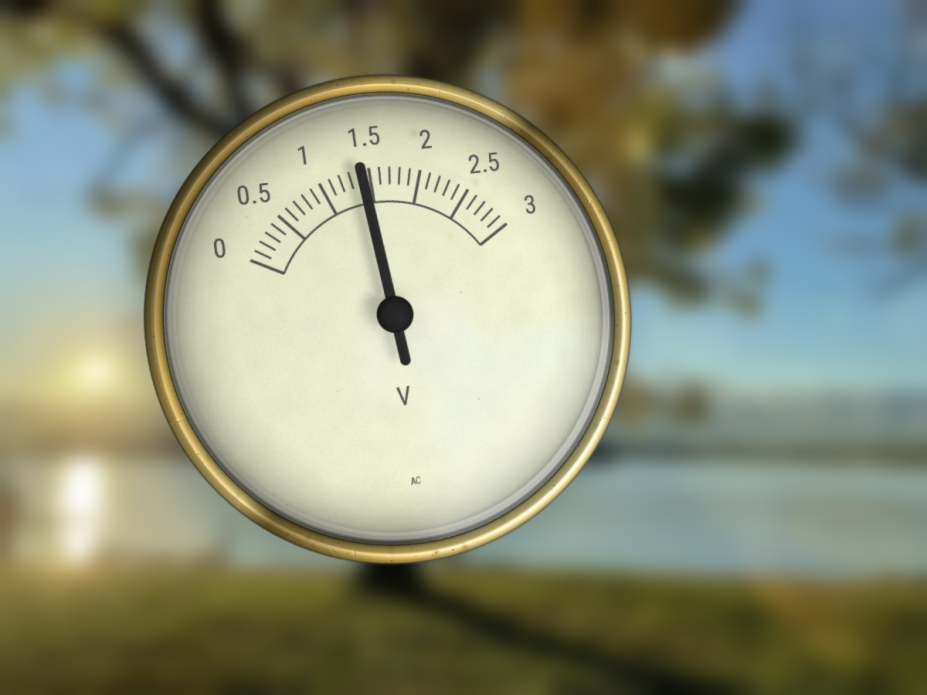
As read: **1.4** V
